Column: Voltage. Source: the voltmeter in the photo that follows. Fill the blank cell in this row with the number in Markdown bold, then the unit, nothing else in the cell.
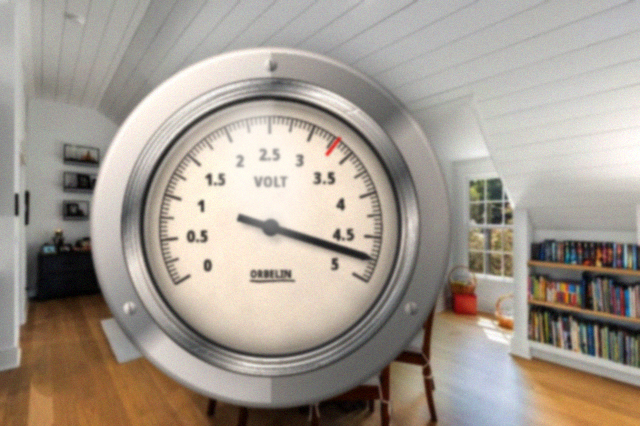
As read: **4.75** V
